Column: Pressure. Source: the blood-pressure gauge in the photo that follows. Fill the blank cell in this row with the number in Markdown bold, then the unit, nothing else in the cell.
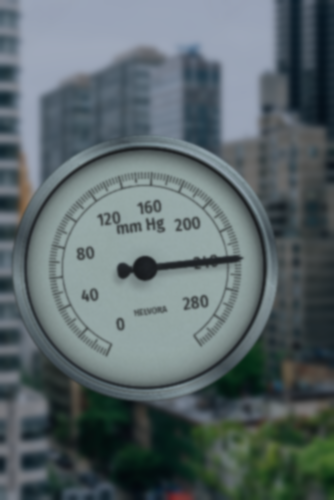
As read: **240** mmHg
